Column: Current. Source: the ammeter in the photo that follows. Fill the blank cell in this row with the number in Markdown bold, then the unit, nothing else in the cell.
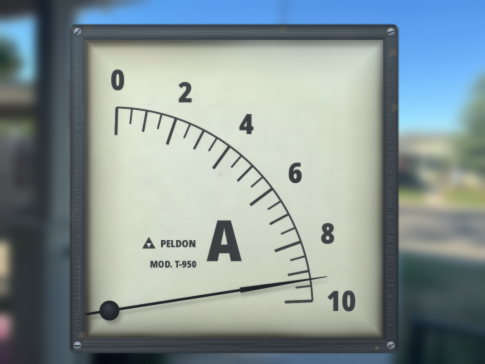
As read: **9.25** A
